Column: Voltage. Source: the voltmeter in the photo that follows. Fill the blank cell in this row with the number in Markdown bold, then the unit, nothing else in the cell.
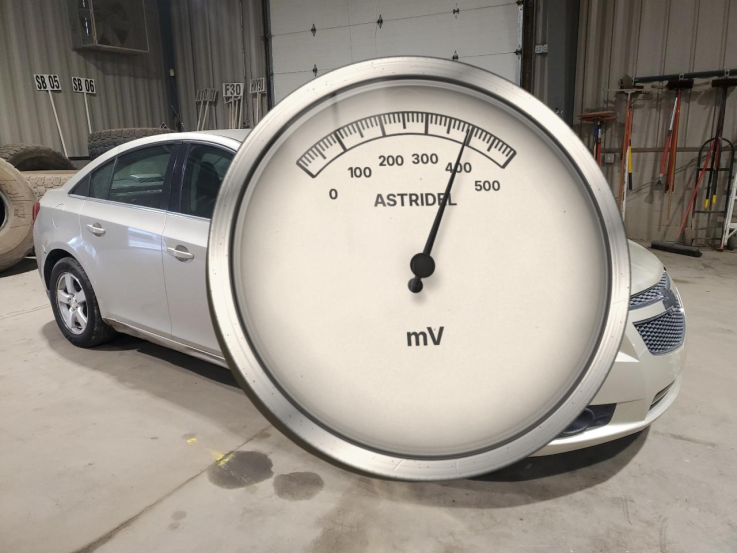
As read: **390** mV
